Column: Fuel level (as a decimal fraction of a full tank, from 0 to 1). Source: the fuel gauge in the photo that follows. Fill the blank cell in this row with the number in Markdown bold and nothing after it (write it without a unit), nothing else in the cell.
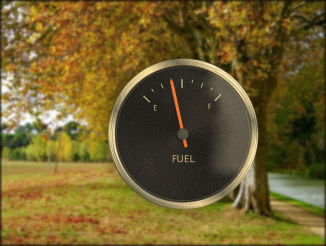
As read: **0.375**
